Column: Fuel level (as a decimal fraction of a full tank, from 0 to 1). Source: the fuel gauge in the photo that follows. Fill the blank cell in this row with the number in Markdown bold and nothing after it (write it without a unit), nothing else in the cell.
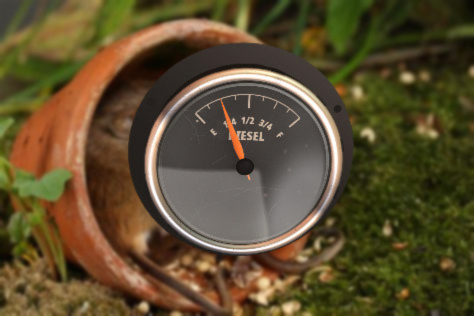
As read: **0.25**
